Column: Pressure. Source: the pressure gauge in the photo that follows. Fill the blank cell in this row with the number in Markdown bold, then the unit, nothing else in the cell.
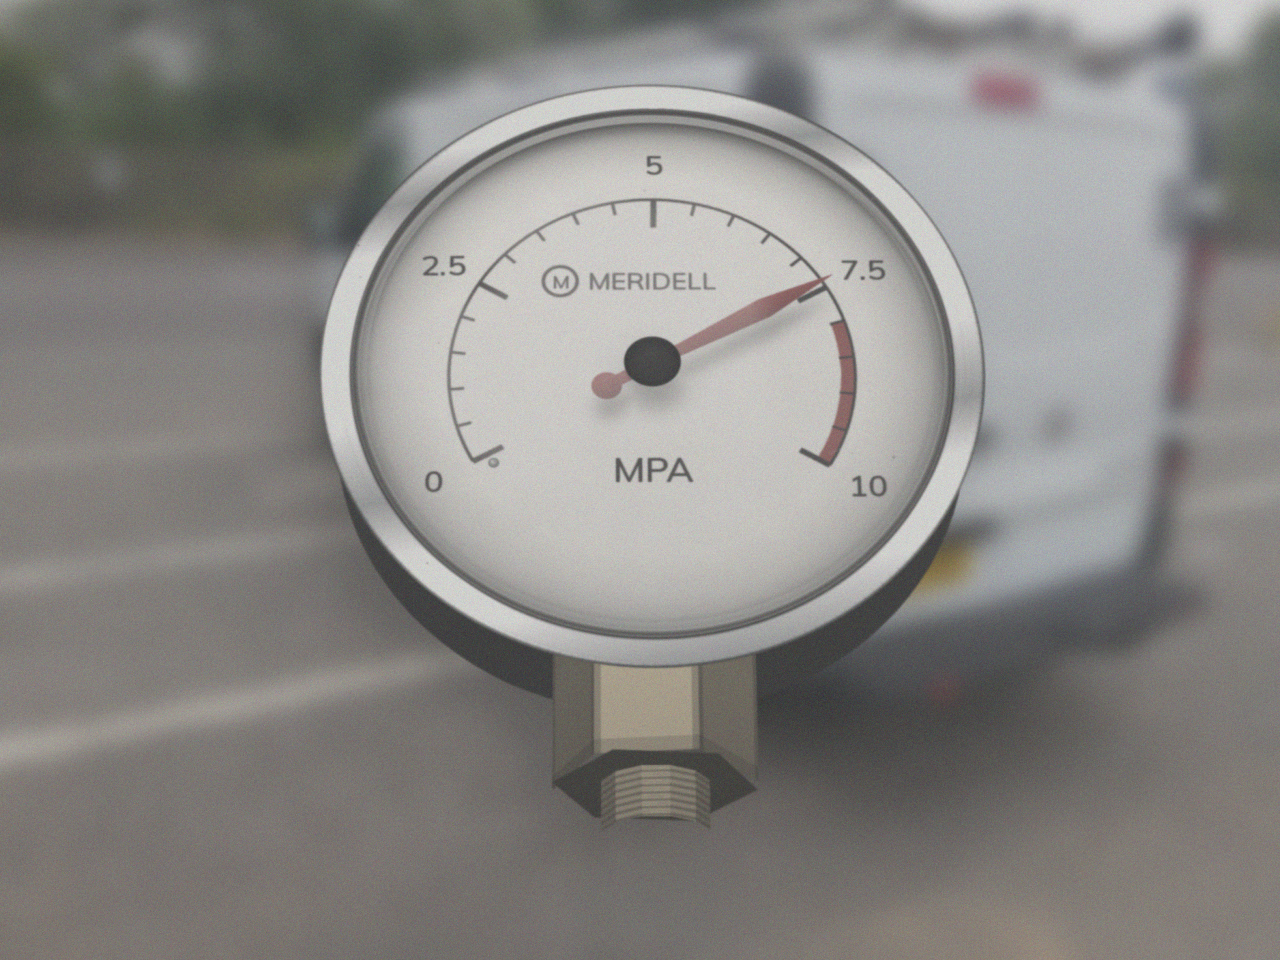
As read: **7.5** MPa
